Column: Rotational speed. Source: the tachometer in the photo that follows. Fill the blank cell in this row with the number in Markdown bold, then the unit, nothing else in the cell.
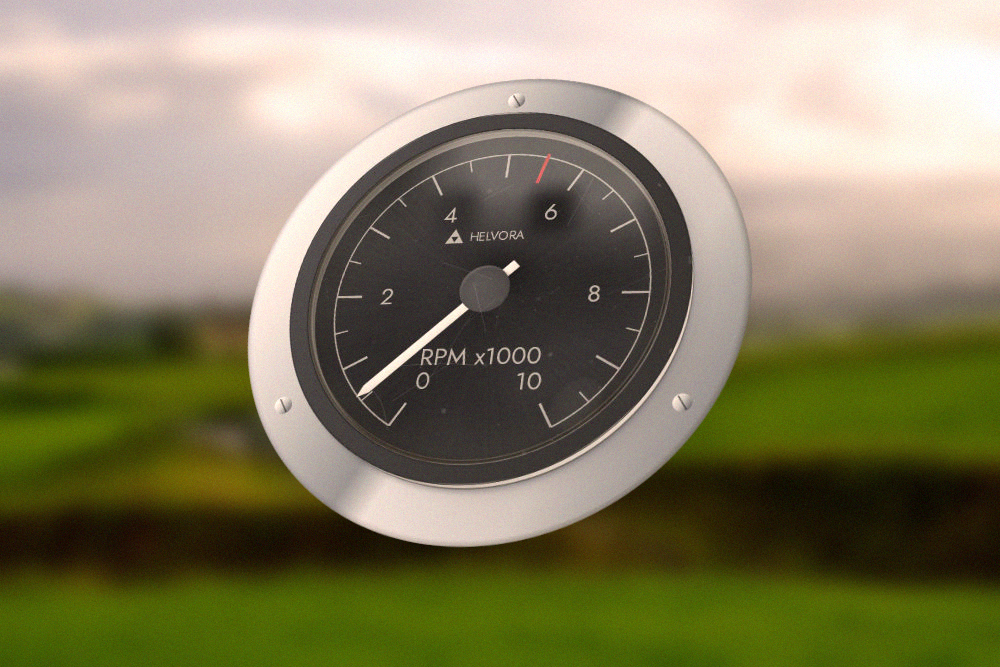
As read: **500** rpm
